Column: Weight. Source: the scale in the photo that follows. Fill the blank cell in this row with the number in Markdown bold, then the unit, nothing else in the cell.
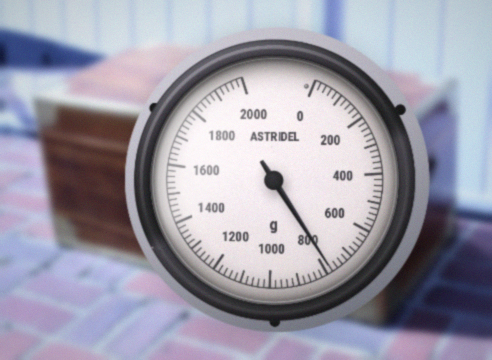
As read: **780** g
